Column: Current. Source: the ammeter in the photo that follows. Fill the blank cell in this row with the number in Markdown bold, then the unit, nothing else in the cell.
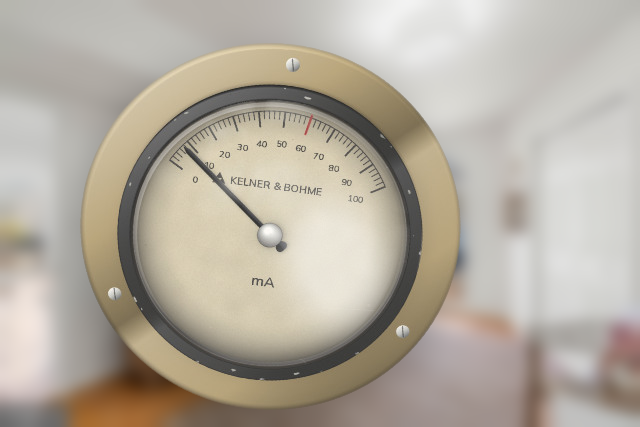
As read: **8** mA
